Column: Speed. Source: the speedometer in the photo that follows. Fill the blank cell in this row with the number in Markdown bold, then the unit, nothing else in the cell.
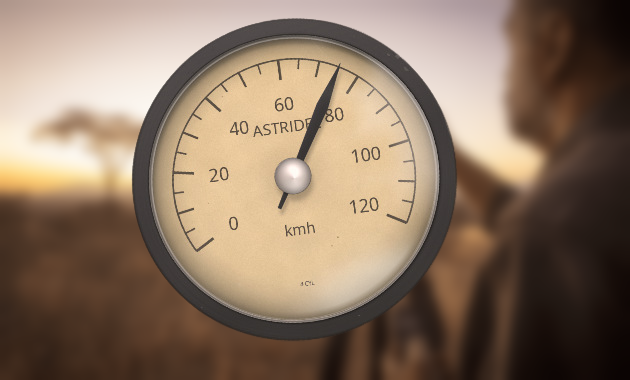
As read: **75** km/h
